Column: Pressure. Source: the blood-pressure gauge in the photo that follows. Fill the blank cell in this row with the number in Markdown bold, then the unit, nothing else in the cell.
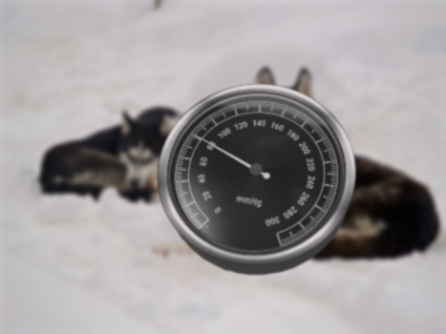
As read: **80** mmHg
